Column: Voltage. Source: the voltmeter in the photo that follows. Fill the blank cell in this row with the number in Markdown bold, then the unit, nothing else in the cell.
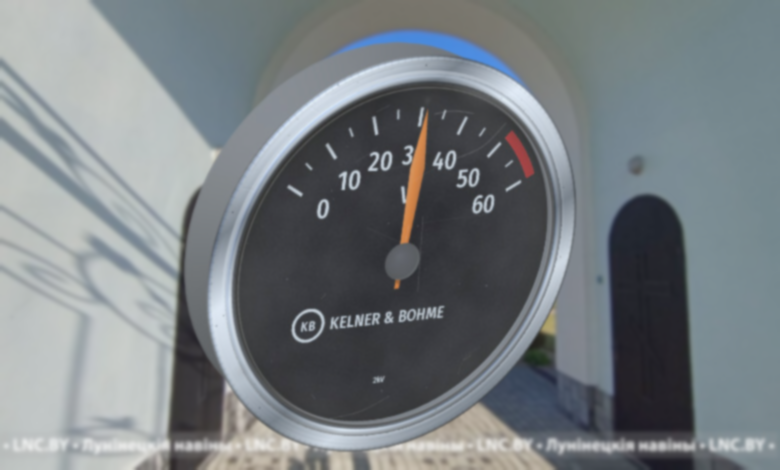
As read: **30** V
